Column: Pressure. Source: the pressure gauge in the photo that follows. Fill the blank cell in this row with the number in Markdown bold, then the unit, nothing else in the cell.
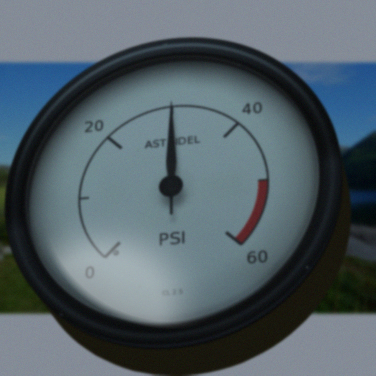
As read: **30** psi
